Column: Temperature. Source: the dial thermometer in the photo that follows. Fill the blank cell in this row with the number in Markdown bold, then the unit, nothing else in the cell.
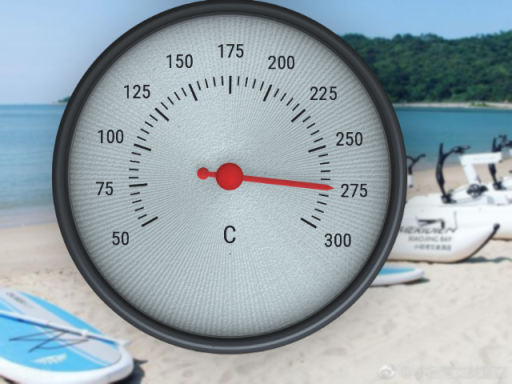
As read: **275** °C
